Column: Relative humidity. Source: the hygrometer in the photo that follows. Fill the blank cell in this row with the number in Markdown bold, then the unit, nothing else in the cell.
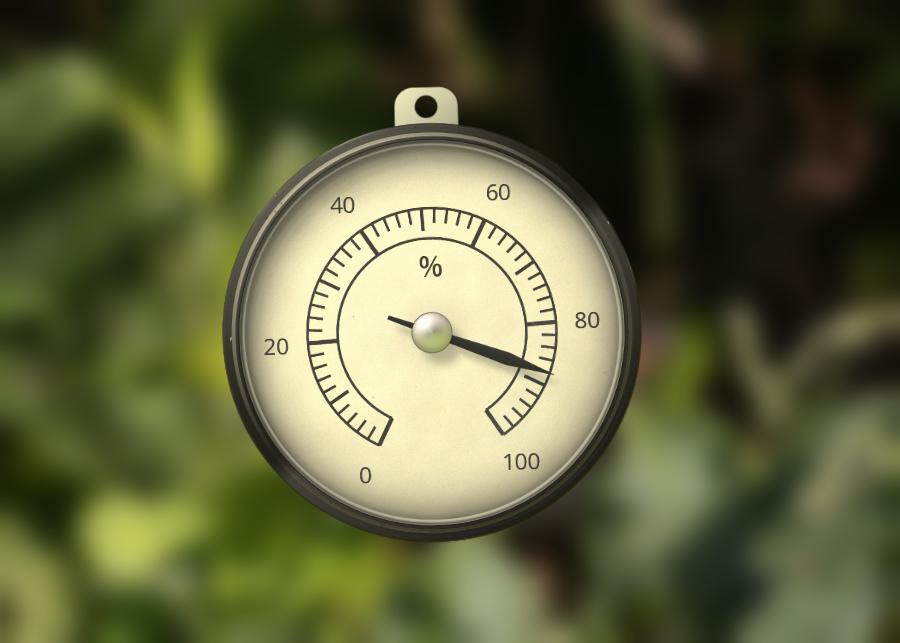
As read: **88** %
